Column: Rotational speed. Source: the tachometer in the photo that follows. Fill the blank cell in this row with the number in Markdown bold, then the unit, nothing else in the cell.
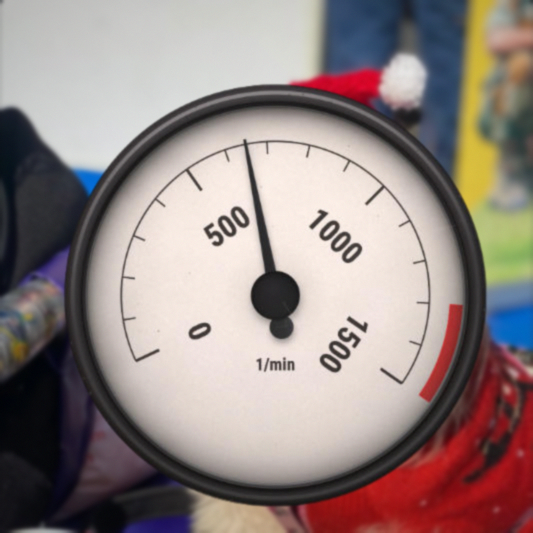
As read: **650** rpm
